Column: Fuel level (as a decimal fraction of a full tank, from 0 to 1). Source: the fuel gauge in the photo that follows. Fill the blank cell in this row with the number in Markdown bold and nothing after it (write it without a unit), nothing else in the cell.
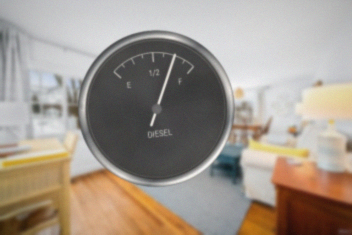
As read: **0.75**
